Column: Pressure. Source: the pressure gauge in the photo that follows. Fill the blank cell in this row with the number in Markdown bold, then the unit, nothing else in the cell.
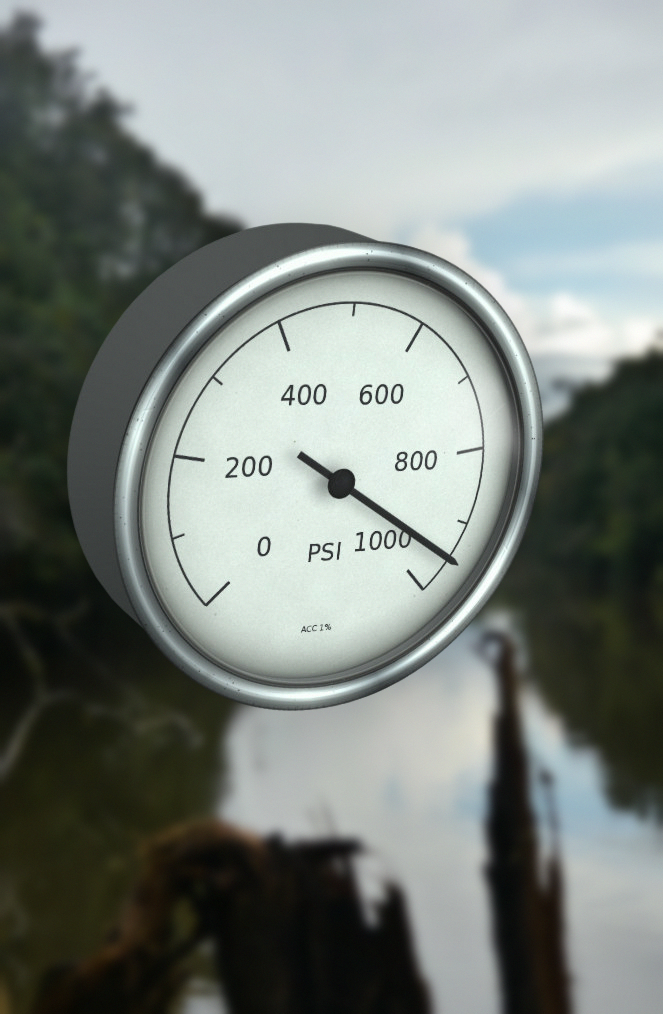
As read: **950** psi
